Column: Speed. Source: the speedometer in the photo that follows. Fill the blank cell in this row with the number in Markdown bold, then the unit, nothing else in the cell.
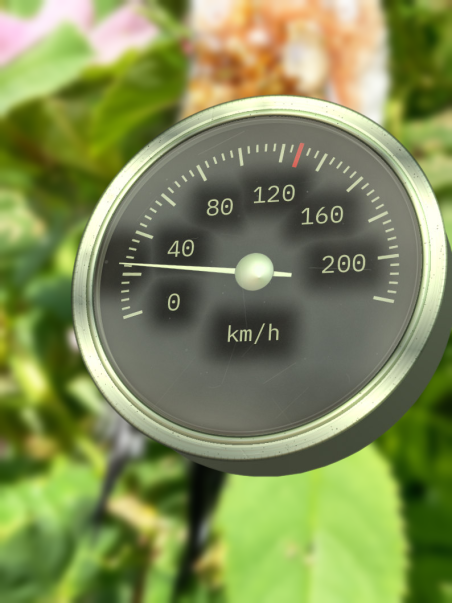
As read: **24** km/h
